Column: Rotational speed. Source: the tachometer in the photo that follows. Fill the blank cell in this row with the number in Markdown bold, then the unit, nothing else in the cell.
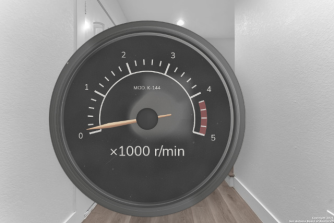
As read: **100** rpm
